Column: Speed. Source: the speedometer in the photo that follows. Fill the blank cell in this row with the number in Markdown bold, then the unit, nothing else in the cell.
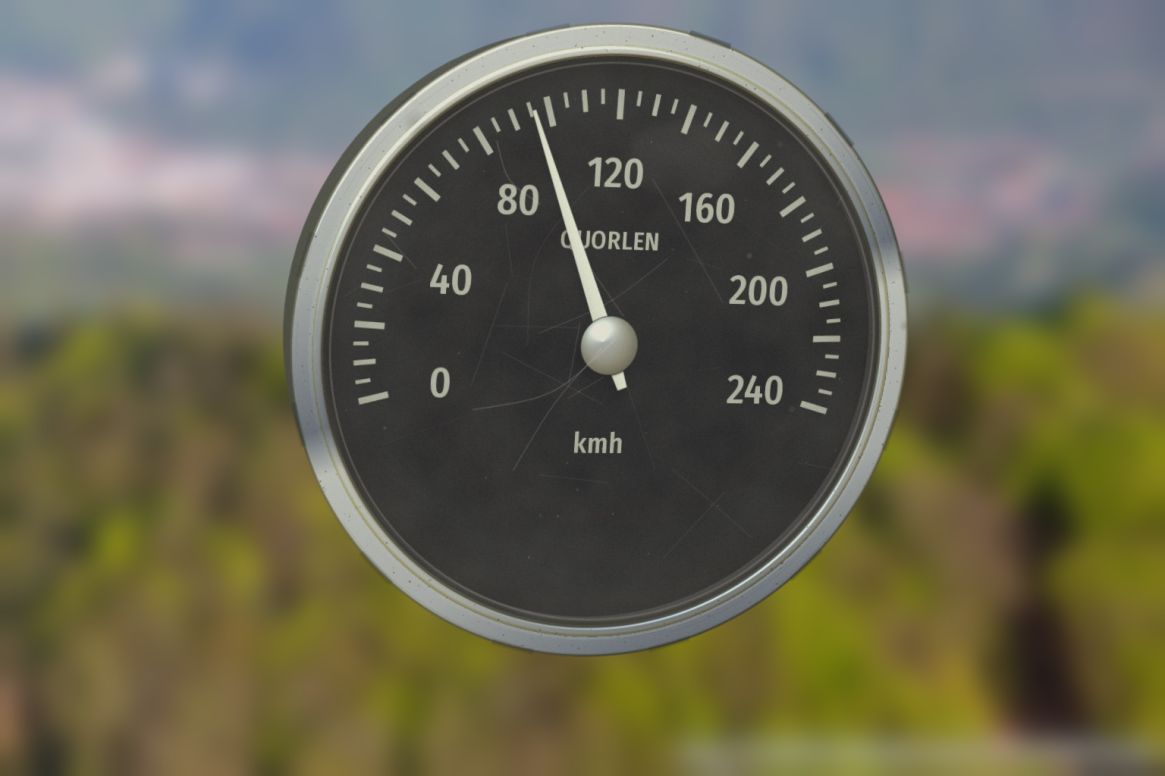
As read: **95** km/h
